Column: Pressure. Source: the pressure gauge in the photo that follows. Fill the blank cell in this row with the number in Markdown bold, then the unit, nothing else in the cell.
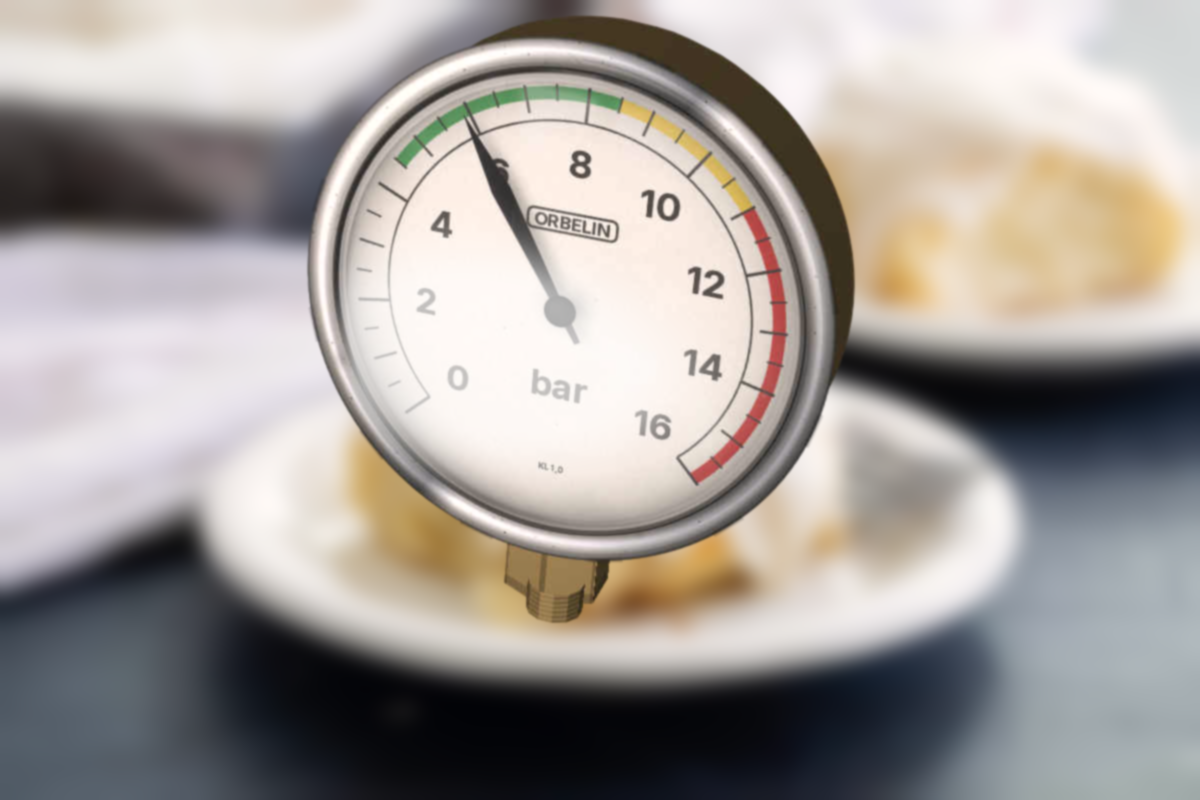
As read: **6** bar
